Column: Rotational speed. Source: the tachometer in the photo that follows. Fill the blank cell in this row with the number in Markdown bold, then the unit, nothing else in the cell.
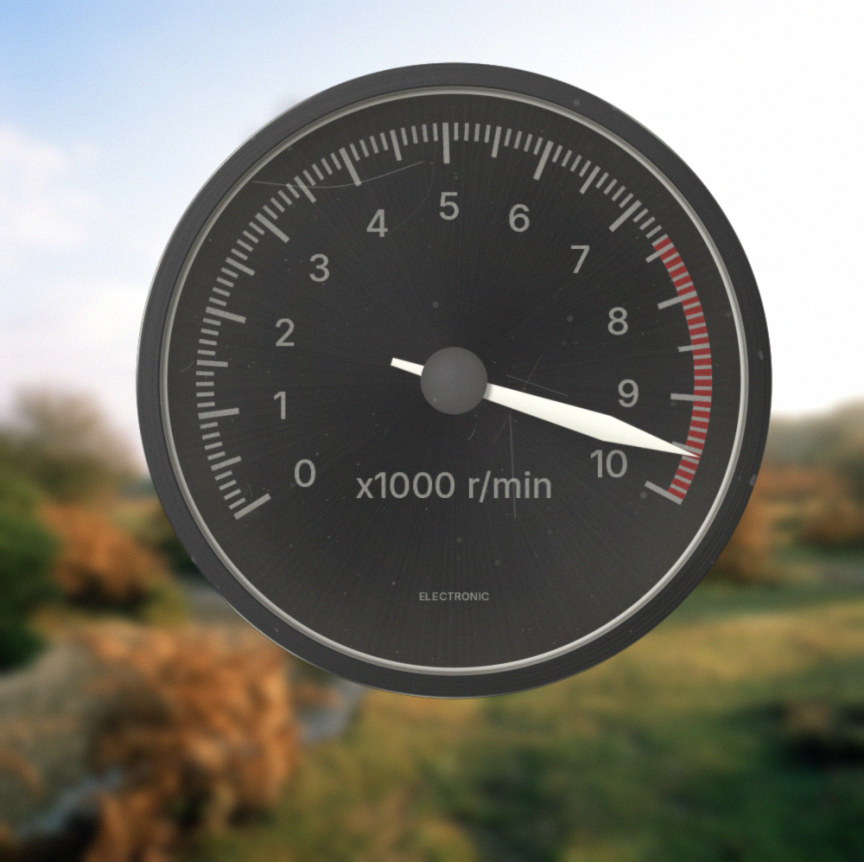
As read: **9550** rpm
